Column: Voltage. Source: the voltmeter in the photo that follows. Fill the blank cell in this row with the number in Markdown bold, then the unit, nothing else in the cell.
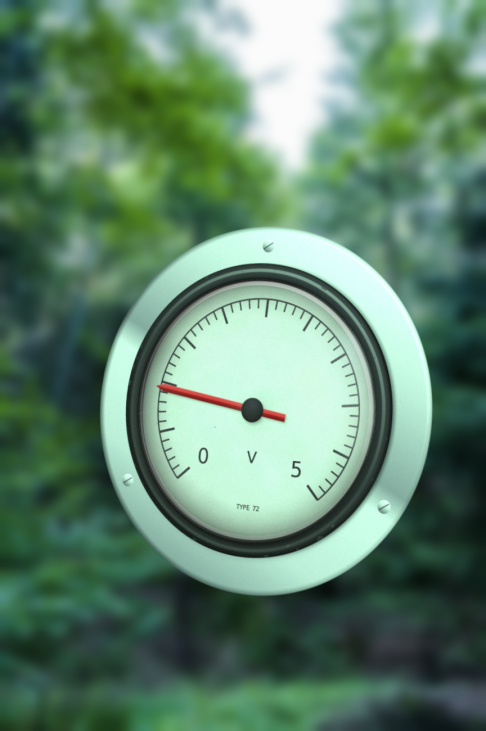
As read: **0.95** V
